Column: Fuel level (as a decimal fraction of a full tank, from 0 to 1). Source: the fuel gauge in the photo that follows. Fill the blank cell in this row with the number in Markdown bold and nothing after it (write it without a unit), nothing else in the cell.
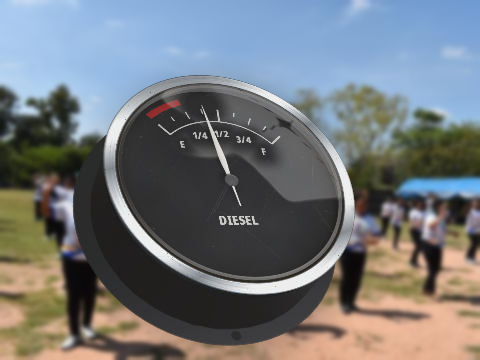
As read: **0.375**
